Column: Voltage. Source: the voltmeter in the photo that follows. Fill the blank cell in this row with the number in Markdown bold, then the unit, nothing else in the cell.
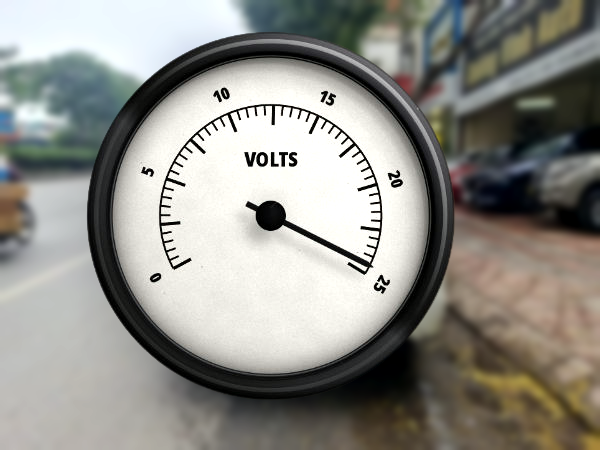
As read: **24.5** V
